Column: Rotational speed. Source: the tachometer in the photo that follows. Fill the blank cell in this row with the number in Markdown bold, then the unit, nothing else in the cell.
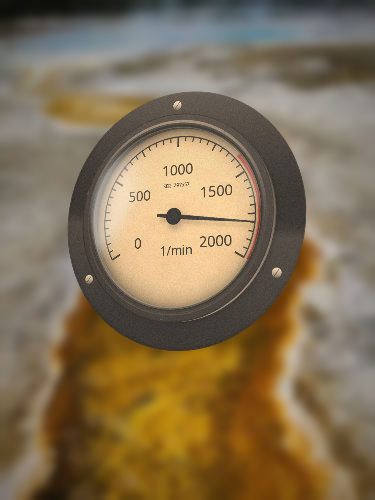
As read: **1800** rpm
